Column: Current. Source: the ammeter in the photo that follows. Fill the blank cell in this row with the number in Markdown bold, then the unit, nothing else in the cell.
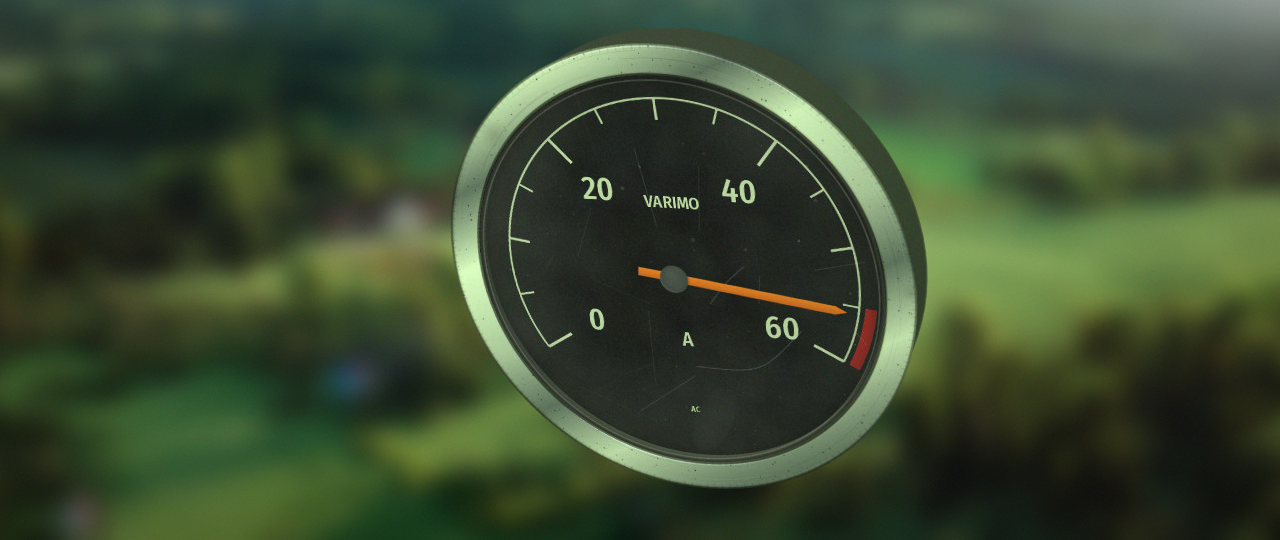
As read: **55** A
